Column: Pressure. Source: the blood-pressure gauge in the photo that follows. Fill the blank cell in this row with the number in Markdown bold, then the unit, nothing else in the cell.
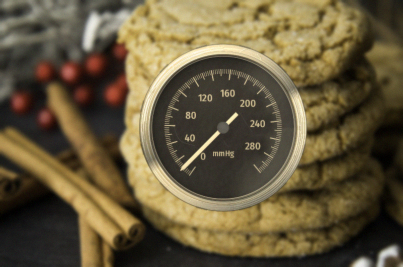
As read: **10** mmHg
